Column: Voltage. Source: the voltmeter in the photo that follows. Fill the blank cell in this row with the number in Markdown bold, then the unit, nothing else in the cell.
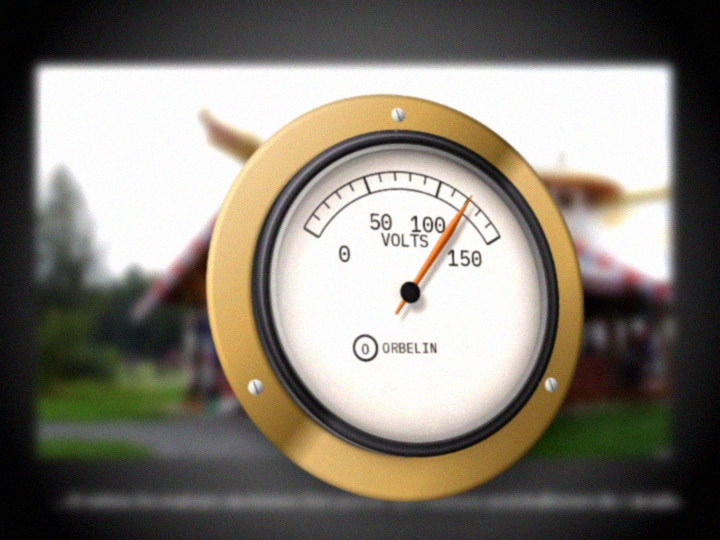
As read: **120** V
